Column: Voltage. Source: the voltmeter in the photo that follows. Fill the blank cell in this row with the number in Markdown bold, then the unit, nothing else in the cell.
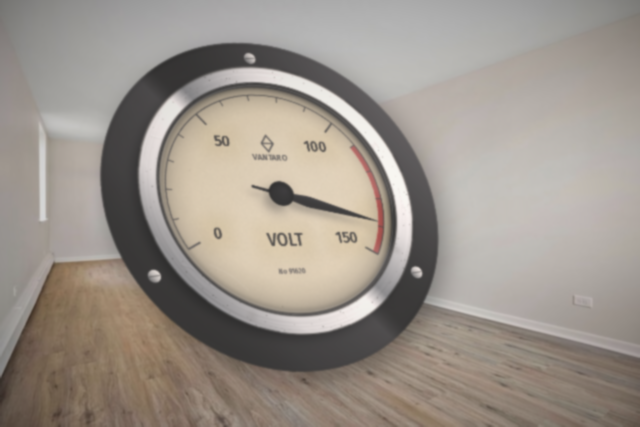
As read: **140** V
